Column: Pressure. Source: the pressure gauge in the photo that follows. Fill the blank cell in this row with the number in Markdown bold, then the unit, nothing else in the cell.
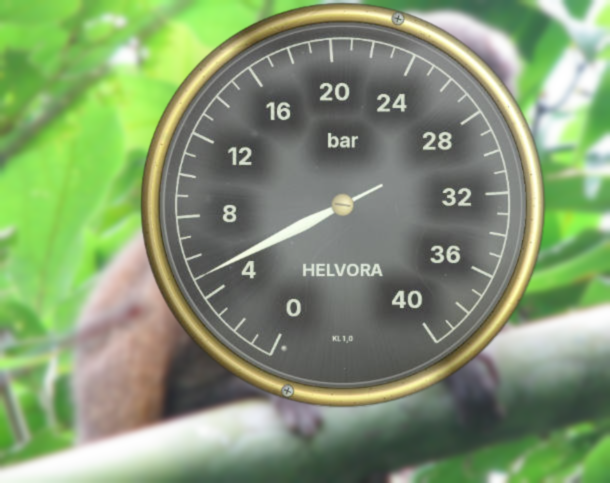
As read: **5** bar
